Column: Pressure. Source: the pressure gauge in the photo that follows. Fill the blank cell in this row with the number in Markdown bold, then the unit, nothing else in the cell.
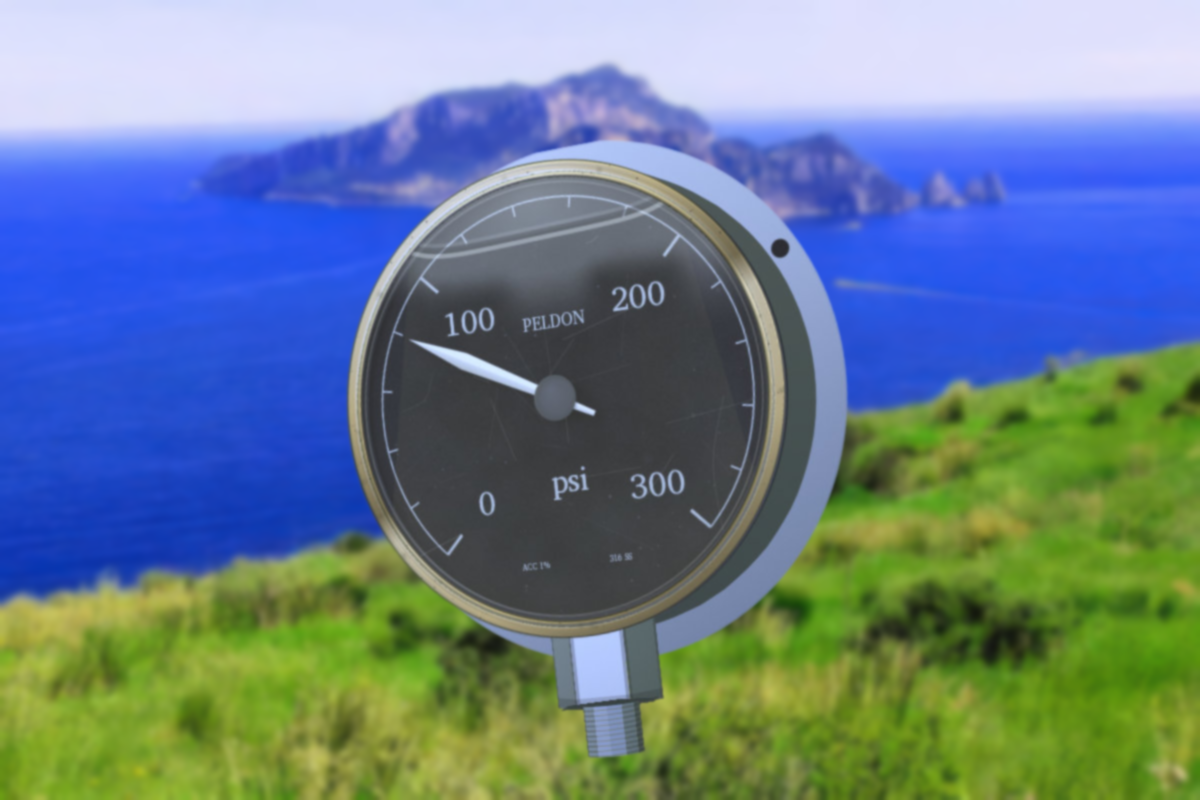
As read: **80** psi
